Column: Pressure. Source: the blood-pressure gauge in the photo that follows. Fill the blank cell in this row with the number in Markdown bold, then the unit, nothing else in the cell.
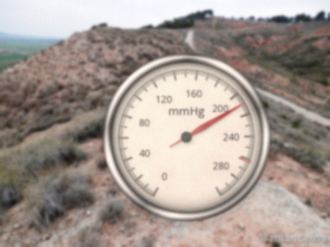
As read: **210** mmHg
